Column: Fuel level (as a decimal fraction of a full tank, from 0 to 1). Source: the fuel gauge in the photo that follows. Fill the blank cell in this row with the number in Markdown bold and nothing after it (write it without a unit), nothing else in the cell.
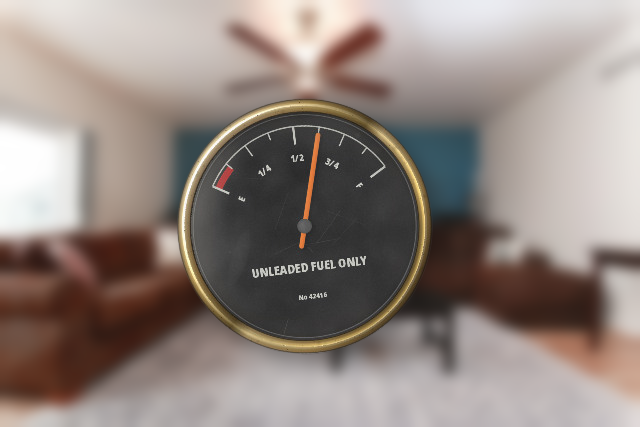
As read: **0.625**
